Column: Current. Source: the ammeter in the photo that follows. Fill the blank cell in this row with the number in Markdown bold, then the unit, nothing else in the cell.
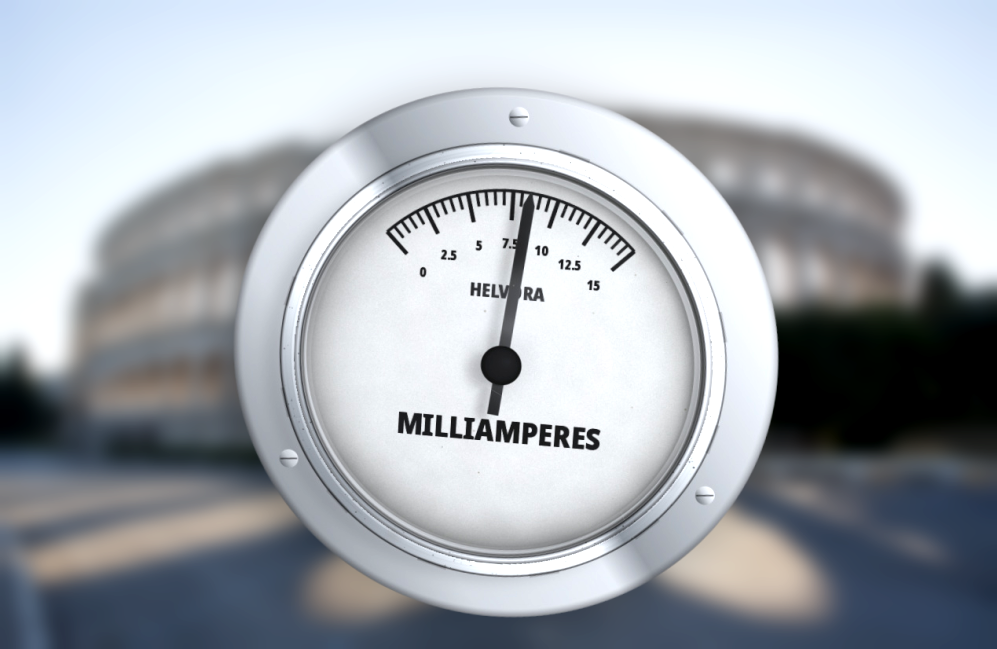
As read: **8.5** mA
